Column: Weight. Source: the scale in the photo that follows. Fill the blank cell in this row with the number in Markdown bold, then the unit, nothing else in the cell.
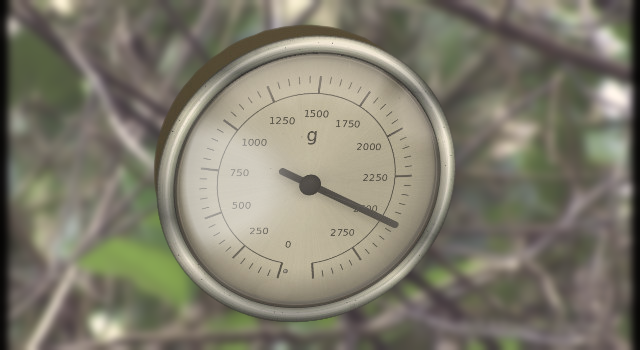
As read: **2500** g
